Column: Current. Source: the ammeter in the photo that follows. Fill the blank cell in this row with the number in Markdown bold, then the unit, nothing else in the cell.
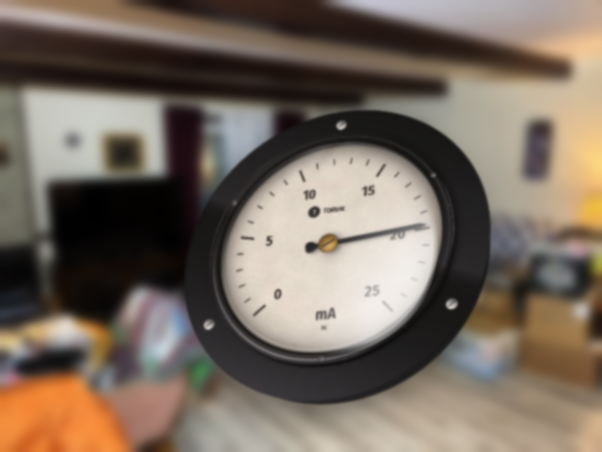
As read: **20** mA
